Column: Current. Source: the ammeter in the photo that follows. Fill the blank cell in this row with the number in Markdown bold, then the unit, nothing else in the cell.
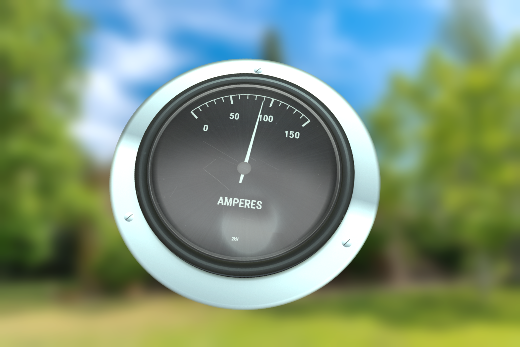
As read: **90** A
